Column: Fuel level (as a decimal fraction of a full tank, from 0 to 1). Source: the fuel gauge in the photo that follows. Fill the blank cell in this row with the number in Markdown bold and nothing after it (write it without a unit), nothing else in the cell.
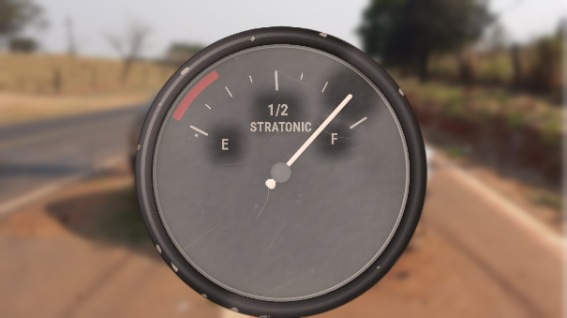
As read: **0.875**
